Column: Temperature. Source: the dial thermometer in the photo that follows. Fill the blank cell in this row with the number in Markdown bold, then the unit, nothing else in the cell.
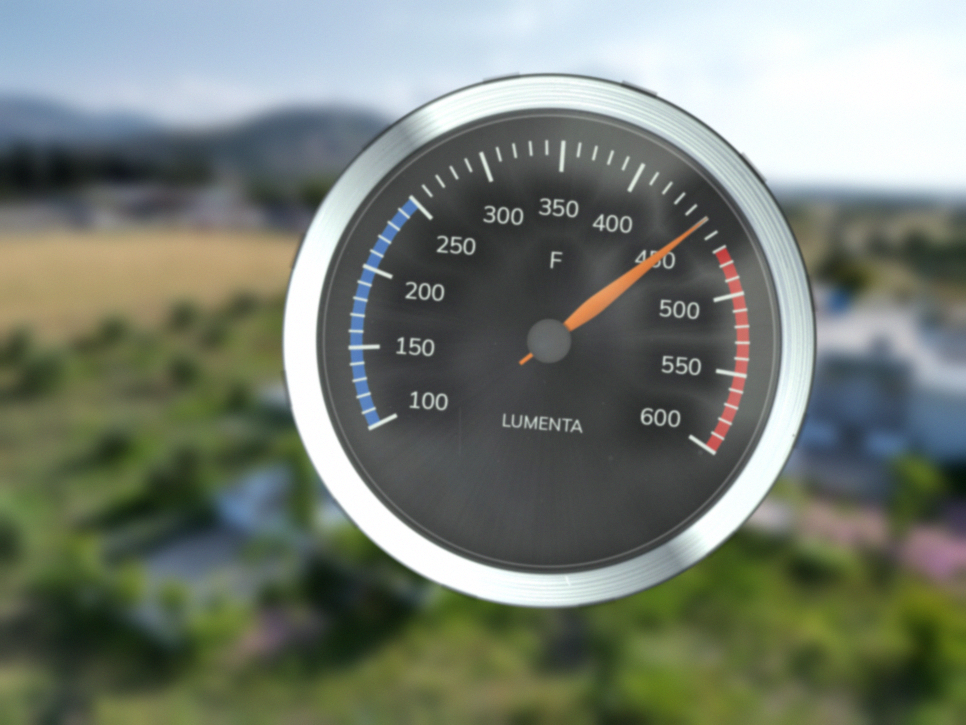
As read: **450** °F
